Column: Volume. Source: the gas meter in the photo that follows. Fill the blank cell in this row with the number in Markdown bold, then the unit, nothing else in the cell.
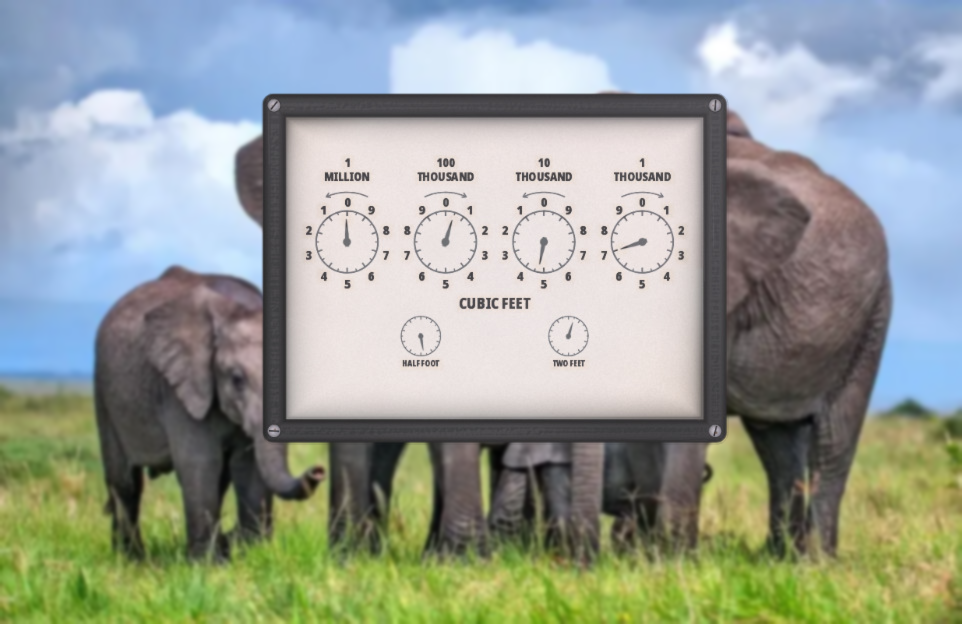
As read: **4700** ft³
